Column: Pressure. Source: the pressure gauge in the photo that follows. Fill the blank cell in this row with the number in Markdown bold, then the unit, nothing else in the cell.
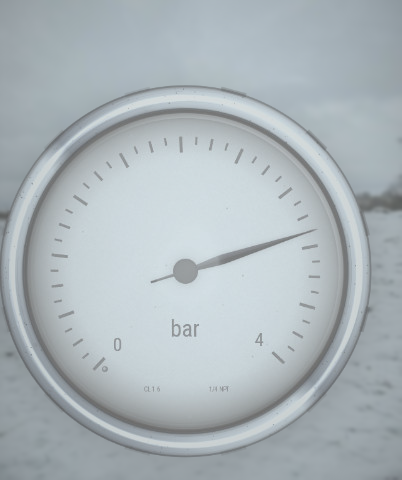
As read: **3.1** bar
